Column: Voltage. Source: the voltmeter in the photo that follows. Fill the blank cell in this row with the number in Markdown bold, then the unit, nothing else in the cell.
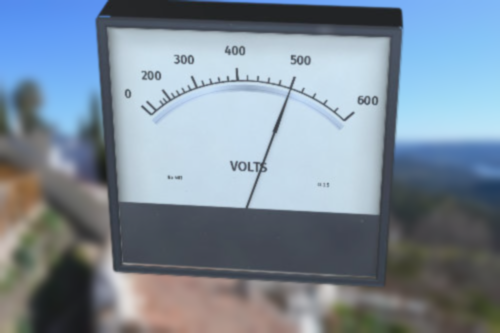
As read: **500** V
